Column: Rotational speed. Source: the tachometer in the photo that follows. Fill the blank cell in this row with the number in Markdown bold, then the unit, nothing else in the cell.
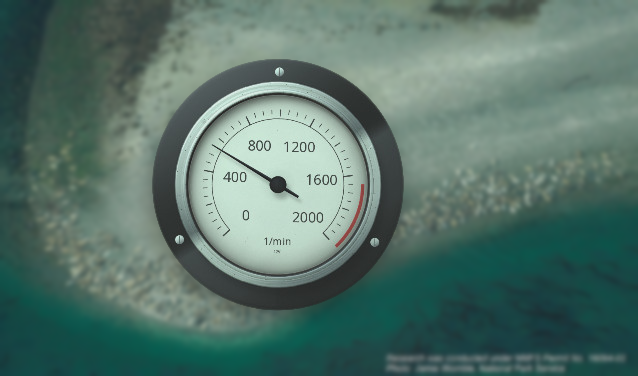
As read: **550** rpm
